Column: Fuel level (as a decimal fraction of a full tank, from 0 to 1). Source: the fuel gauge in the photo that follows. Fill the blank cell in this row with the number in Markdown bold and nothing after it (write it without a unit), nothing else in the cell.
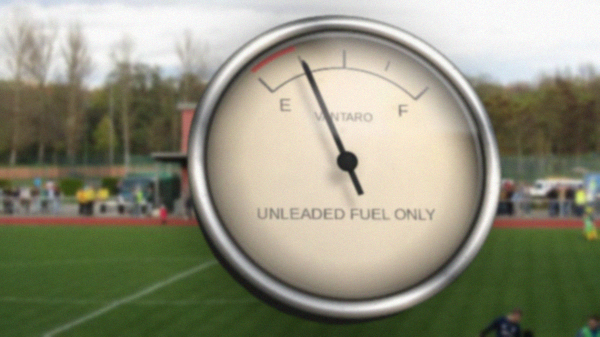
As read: **0.25**
